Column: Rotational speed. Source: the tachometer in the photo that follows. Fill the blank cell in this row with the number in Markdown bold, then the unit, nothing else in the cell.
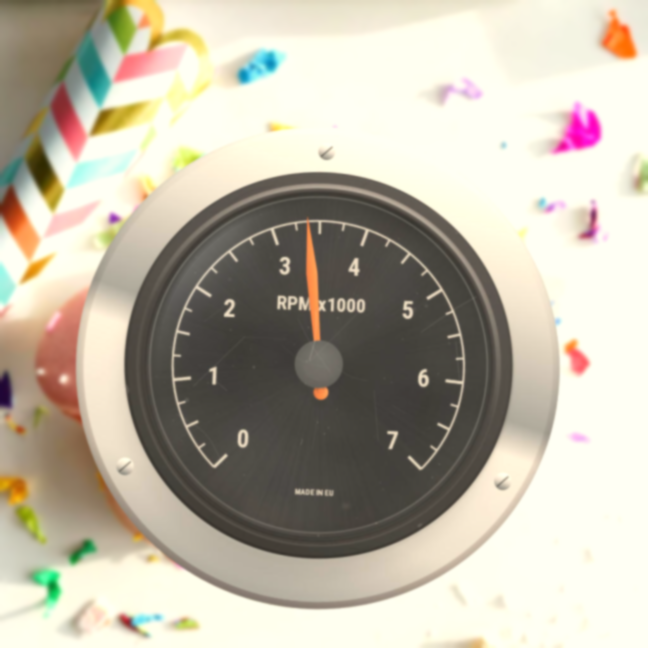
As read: **3375** rpm
